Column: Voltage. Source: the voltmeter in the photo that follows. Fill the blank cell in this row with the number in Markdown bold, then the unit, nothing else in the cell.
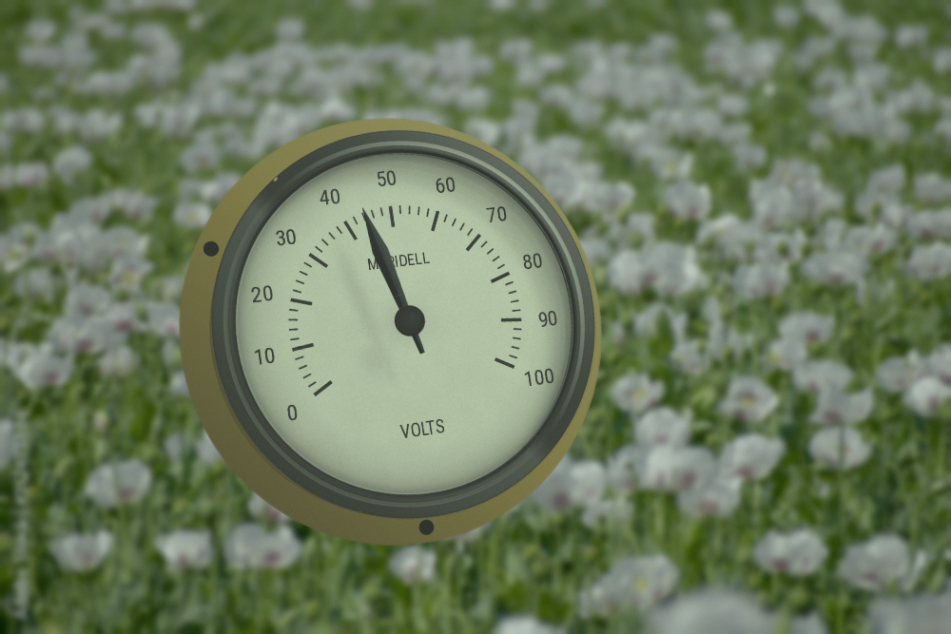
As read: **44** V
